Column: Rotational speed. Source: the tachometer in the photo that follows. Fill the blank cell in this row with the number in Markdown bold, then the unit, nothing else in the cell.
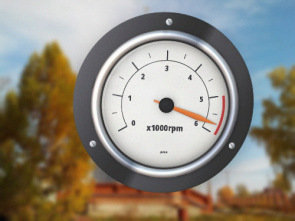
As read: **5750** rpm
